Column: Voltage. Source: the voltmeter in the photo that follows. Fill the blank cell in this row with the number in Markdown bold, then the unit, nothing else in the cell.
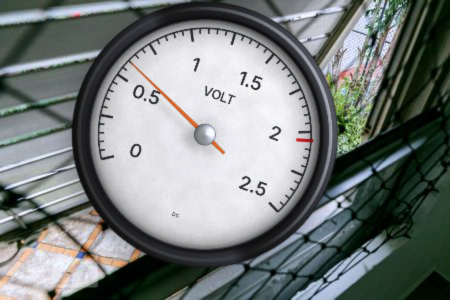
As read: **0.6** V
